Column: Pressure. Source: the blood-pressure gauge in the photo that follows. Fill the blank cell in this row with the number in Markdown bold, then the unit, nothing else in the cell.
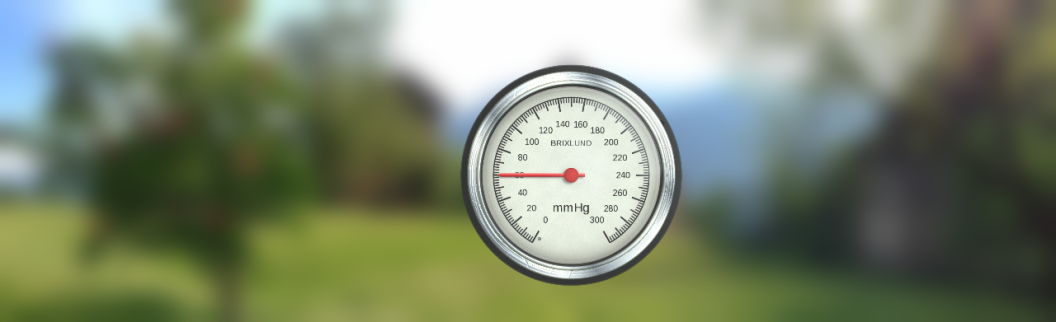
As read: **60** mmHg
